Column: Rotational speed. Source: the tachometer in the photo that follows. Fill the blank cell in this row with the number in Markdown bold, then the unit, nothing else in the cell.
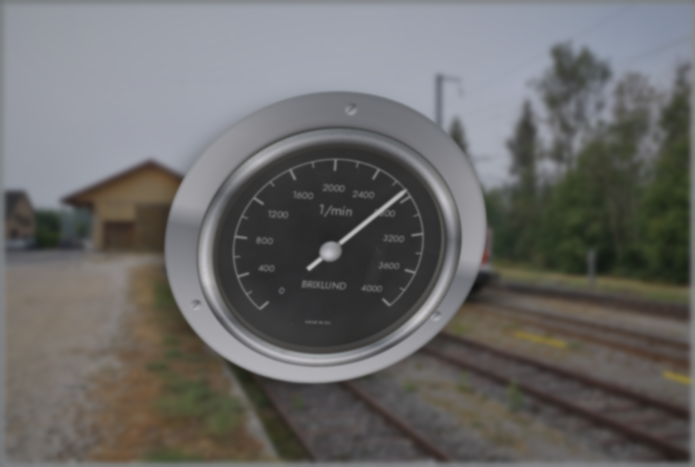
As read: **2700** rpm
